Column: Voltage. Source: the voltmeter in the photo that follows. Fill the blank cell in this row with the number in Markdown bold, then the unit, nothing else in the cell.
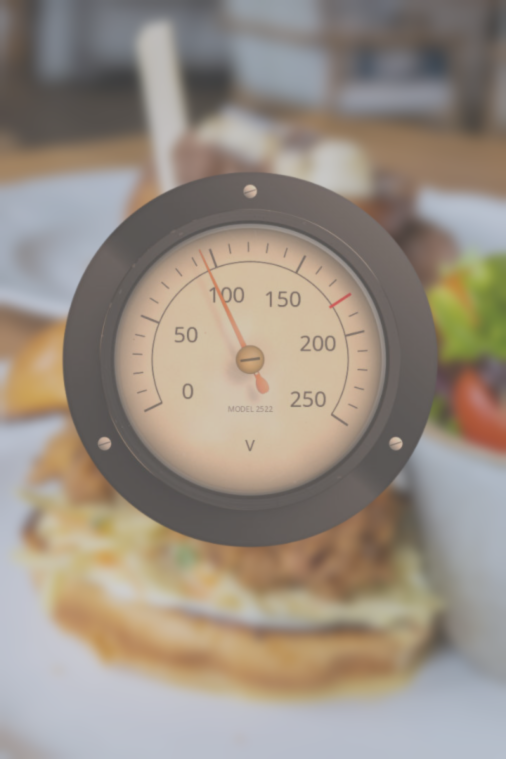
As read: **95** V
